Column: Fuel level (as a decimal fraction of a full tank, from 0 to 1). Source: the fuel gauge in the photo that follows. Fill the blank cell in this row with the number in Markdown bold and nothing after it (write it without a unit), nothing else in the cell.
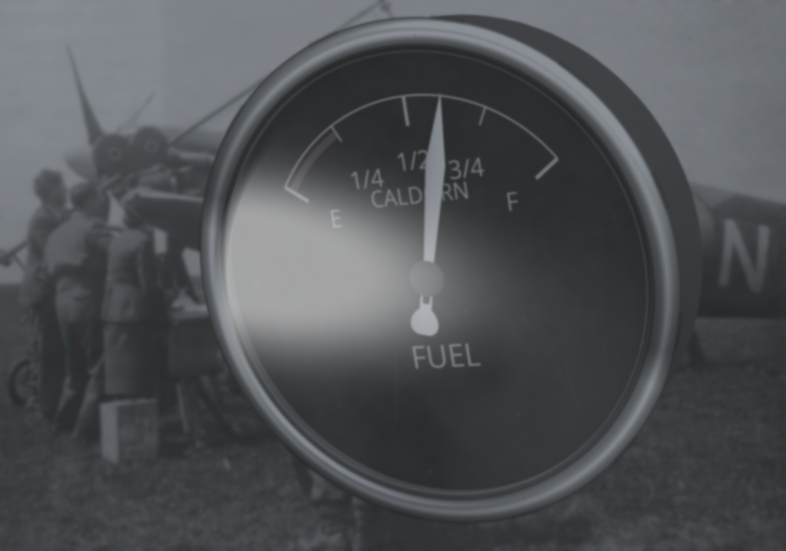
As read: **0.625**
